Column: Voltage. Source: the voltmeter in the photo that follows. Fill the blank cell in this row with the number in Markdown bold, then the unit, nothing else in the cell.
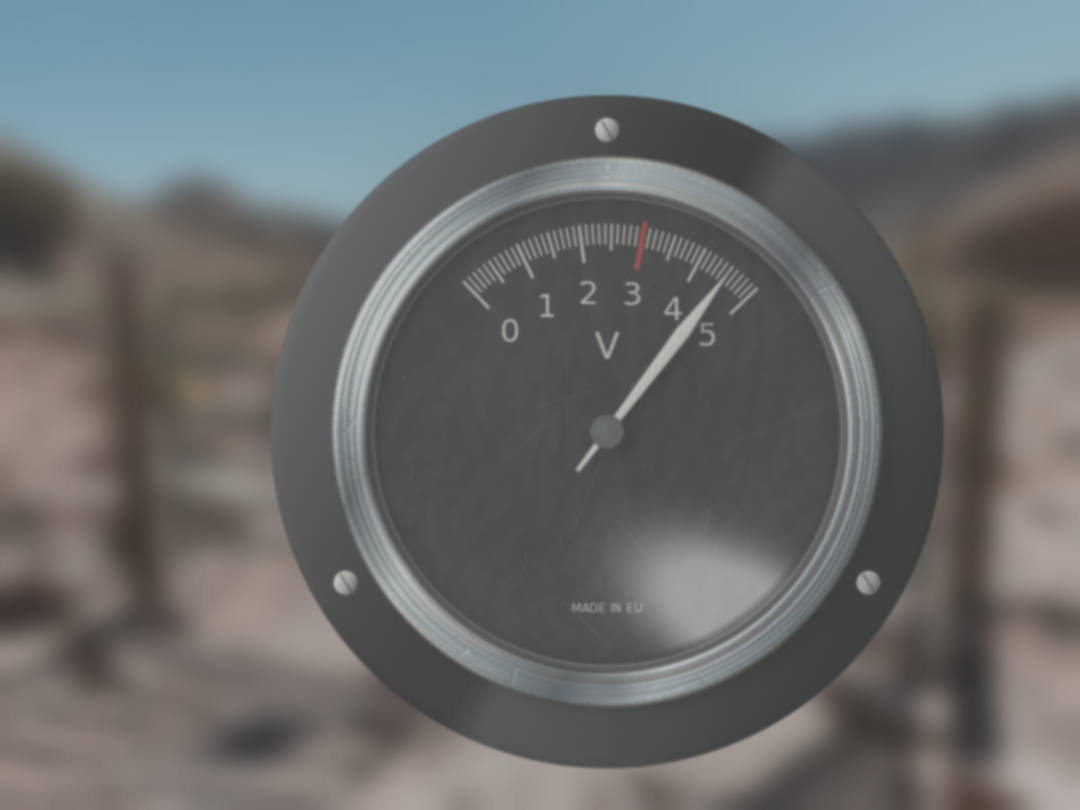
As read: **4.5** V
